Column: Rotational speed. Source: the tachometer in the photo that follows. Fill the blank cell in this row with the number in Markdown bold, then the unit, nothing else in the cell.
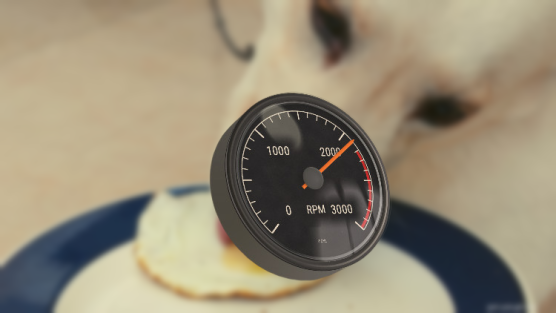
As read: **2100** rpm
